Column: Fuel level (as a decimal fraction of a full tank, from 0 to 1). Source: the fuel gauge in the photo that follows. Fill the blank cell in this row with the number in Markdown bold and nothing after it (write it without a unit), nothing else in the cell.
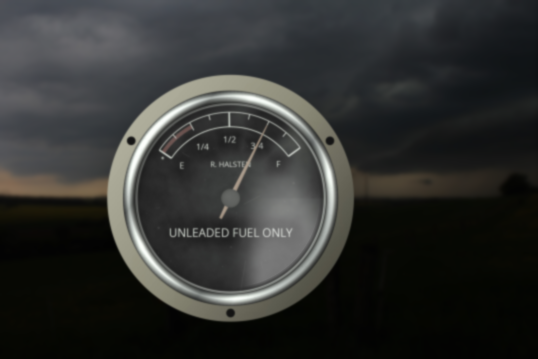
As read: **0.75**
